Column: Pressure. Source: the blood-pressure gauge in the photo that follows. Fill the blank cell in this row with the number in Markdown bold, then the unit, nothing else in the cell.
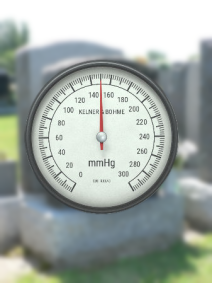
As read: **150** mmHg
